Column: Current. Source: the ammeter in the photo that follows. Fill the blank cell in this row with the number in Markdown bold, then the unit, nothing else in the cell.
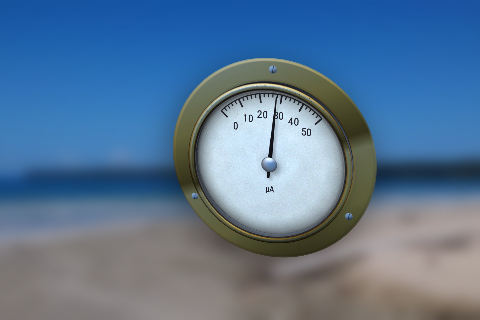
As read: **28** µA
